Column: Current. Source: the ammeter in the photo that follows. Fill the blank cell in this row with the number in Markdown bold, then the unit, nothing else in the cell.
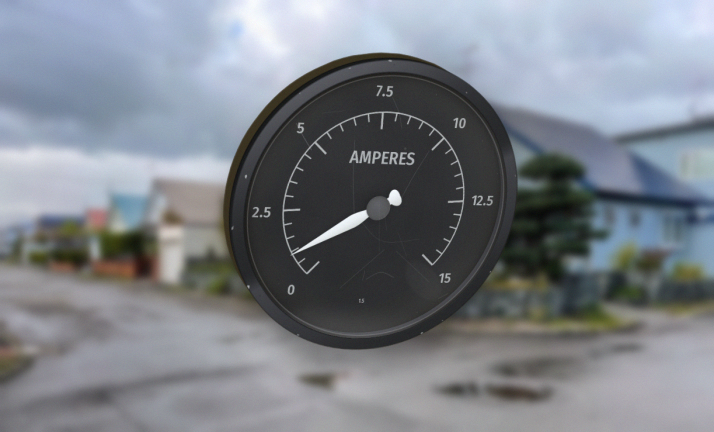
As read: **1** A
